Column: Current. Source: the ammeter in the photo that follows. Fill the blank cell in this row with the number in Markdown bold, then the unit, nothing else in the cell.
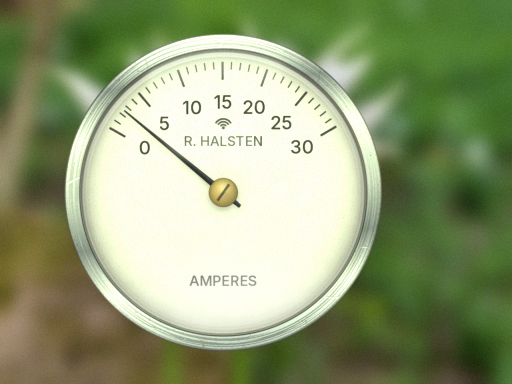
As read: **2.5** A
